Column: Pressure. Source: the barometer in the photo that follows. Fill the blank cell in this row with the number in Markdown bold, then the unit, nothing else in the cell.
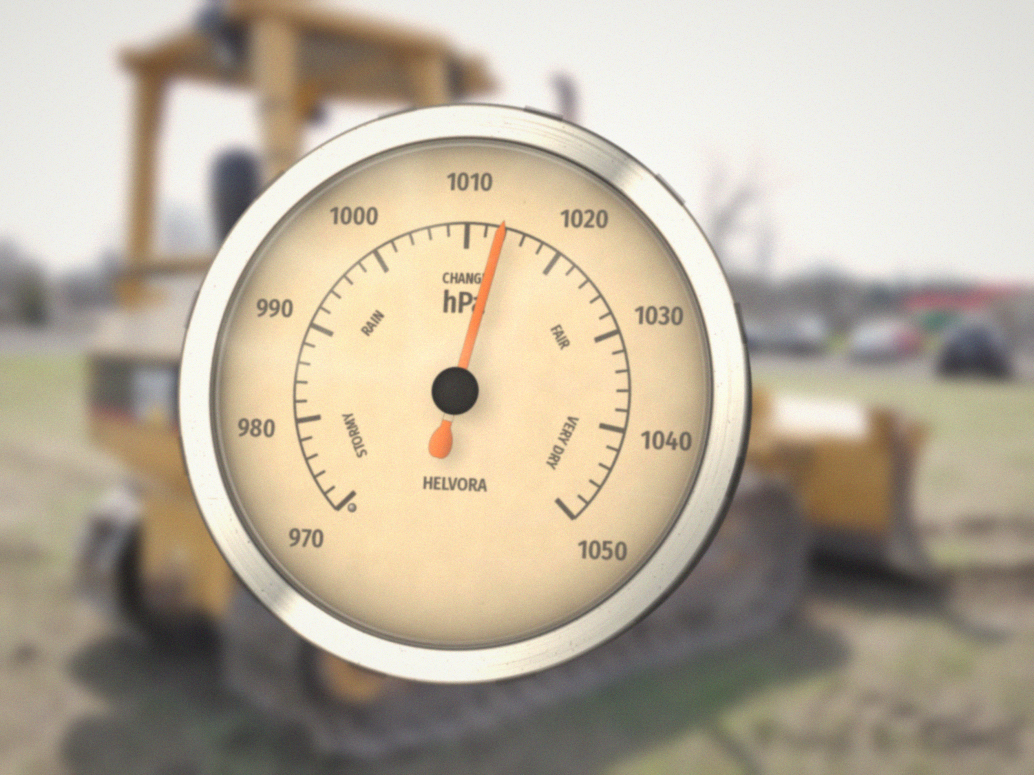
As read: **1014** hPa
